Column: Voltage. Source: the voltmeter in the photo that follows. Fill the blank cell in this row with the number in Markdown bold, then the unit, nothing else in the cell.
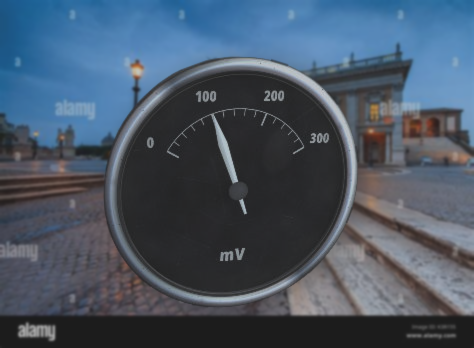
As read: **100** mV
